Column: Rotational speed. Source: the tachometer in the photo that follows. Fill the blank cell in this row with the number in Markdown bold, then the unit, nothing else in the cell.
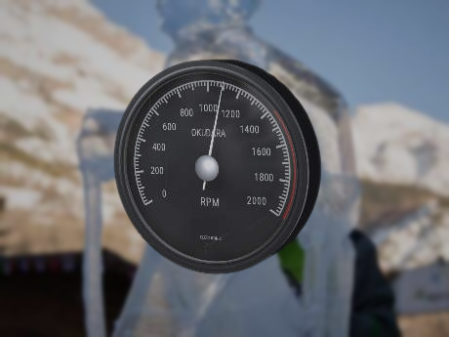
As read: **1100** rpm
